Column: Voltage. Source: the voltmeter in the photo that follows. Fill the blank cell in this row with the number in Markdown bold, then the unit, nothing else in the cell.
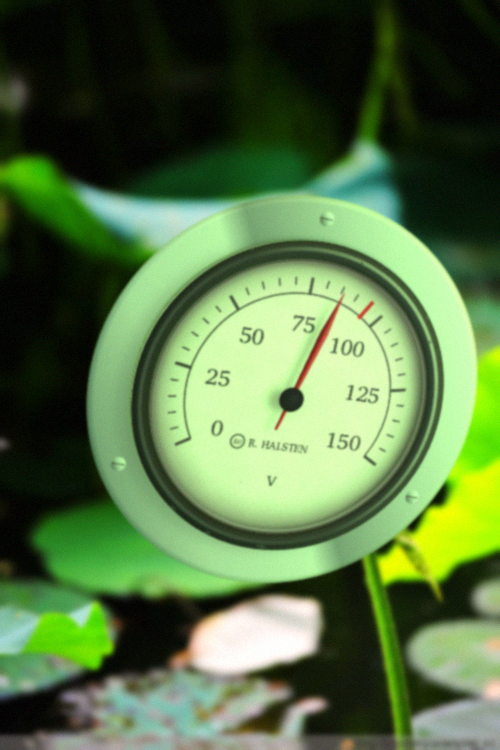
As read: **85** V
